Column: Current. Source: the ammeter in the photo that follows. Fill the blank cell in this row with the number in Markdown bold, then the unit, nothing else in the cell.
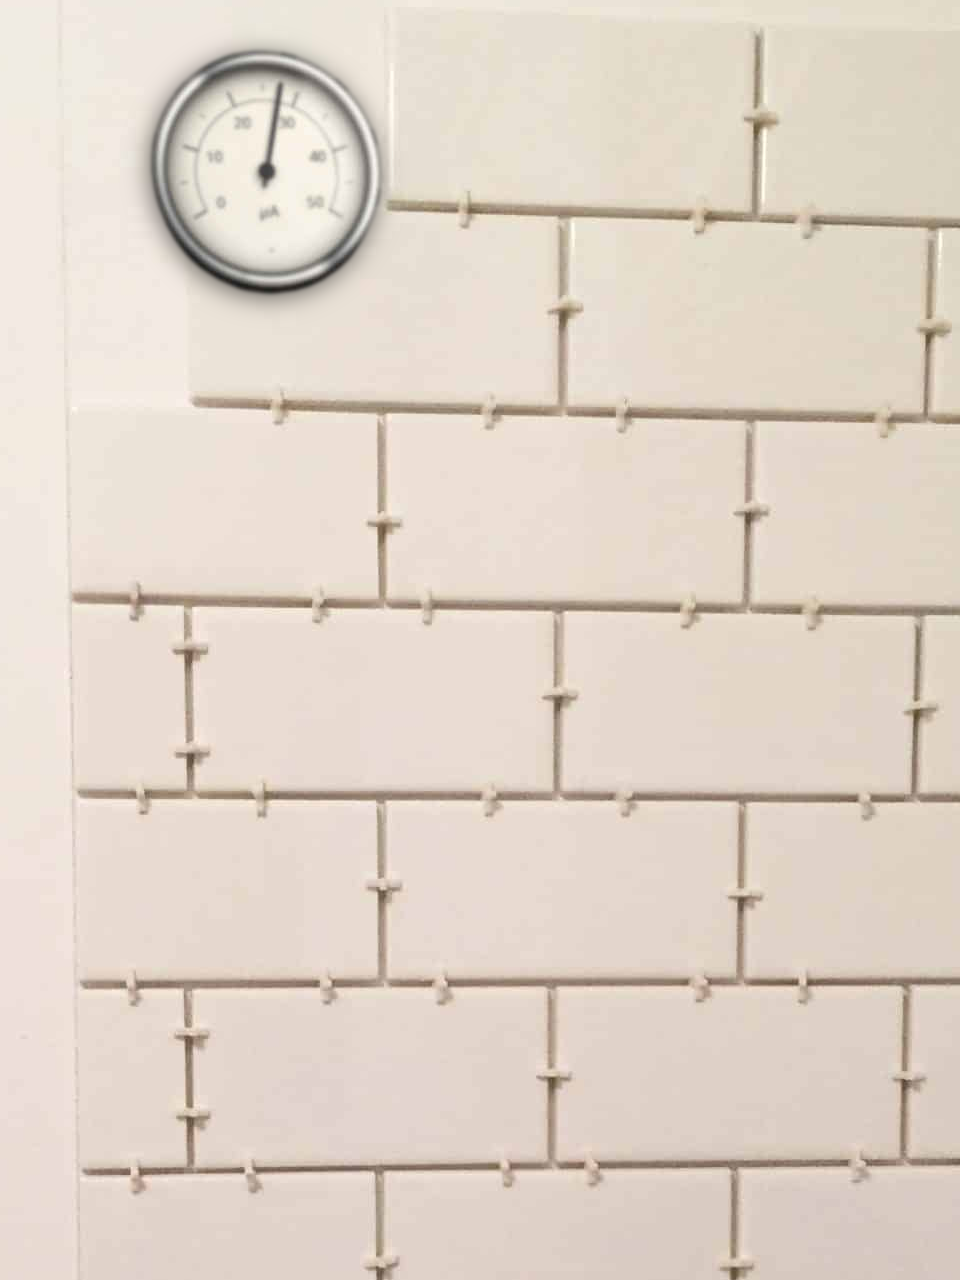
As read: **27.5** µA
